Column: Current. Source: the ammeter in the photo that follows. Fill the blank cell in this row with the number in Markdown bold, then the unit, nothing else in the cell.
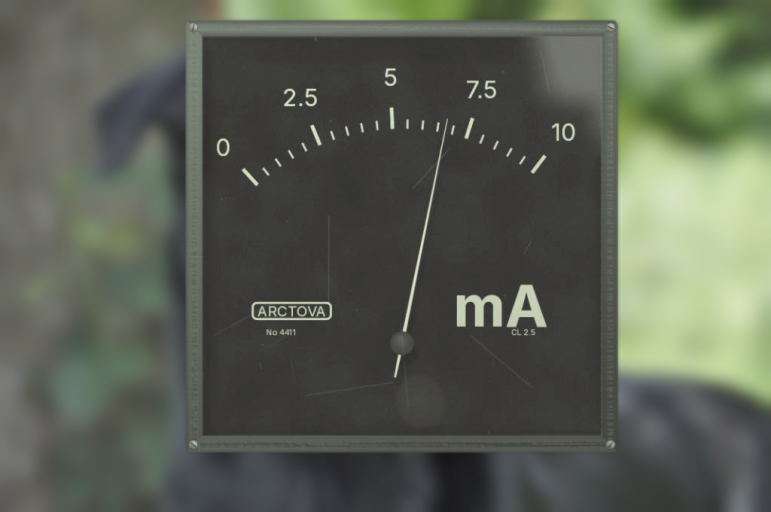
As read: **6.75** mA
